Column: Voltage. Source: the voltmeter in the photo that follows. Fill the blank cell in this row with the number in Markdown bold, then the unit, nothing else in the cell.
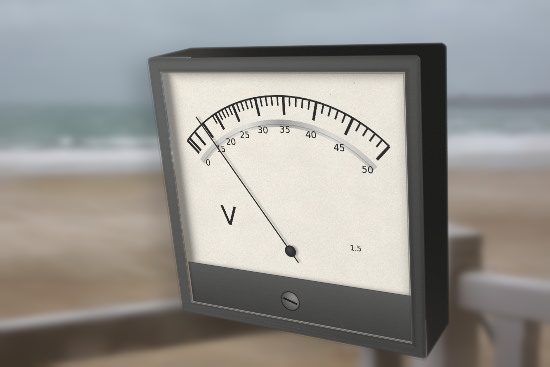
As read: **15** V
